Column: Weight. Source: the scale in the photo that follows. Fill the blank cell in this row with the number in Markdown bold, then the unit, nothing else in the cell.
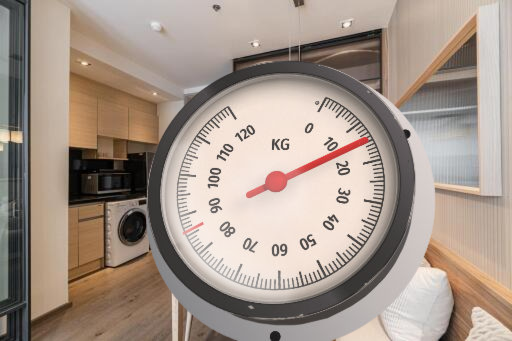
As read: **15** kg
